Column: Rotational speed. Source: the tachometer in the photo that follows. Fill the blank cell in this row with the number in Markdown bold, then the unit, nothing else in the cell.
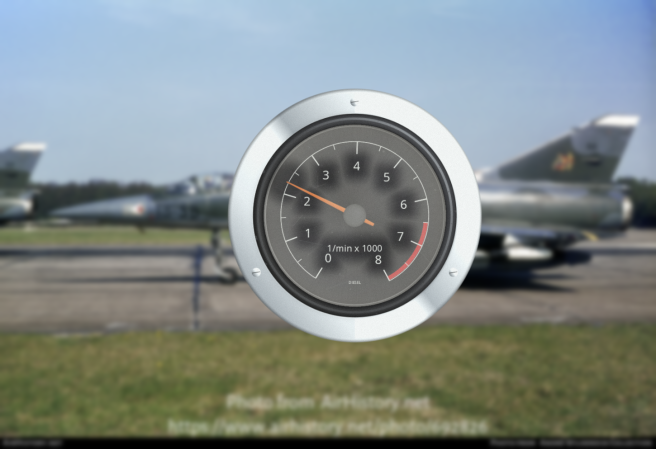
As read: **2250** rpm
